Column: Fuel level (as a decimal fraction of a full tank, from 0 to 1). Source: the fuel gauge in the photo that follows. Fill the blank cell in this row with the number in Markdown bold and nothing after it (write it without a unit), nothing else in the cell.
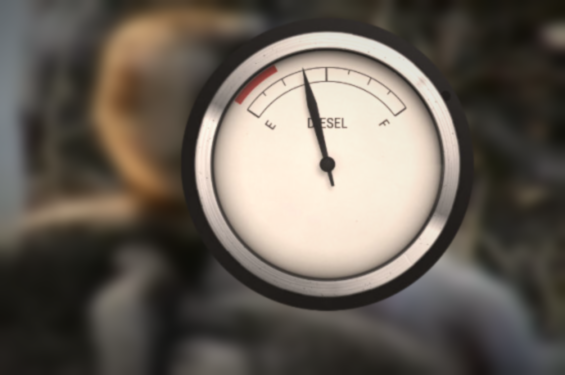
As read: **0.375**
